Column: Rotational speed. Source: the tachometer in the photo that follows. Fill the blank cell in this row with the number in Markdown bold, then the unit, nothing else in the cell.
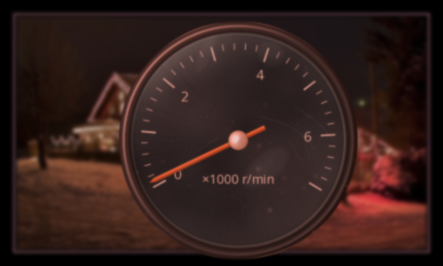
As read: **100** rpm
